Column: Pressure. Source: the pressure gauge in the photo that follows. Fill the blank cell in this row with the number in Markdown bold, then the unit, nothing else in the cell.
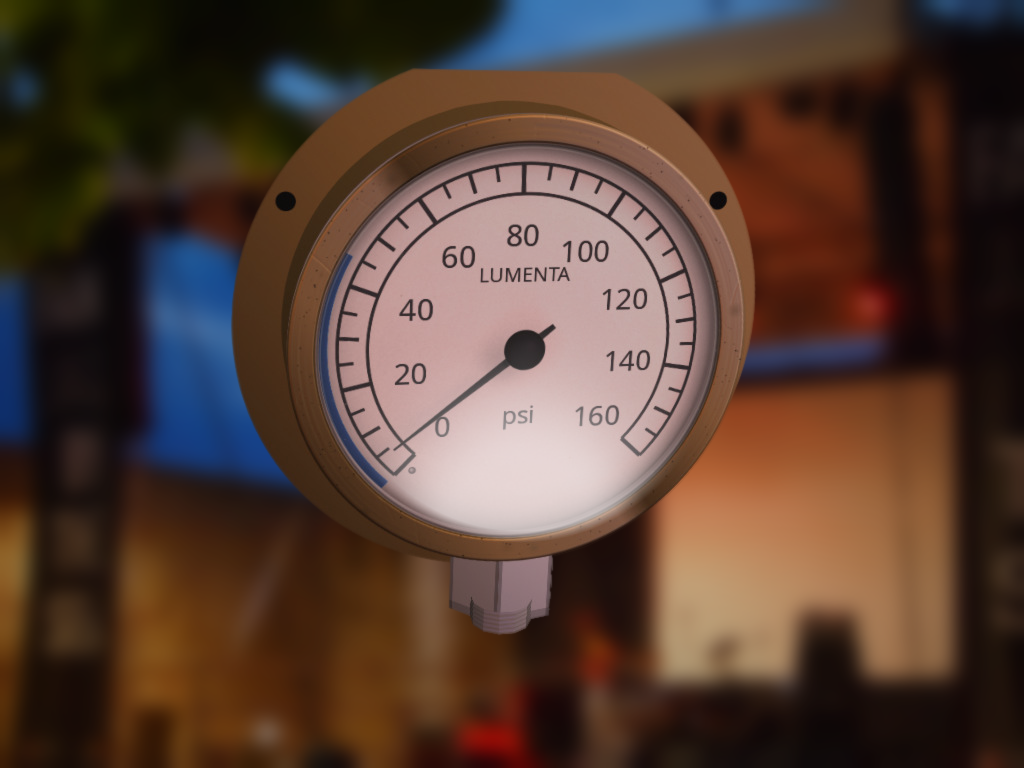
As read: **5** psi
